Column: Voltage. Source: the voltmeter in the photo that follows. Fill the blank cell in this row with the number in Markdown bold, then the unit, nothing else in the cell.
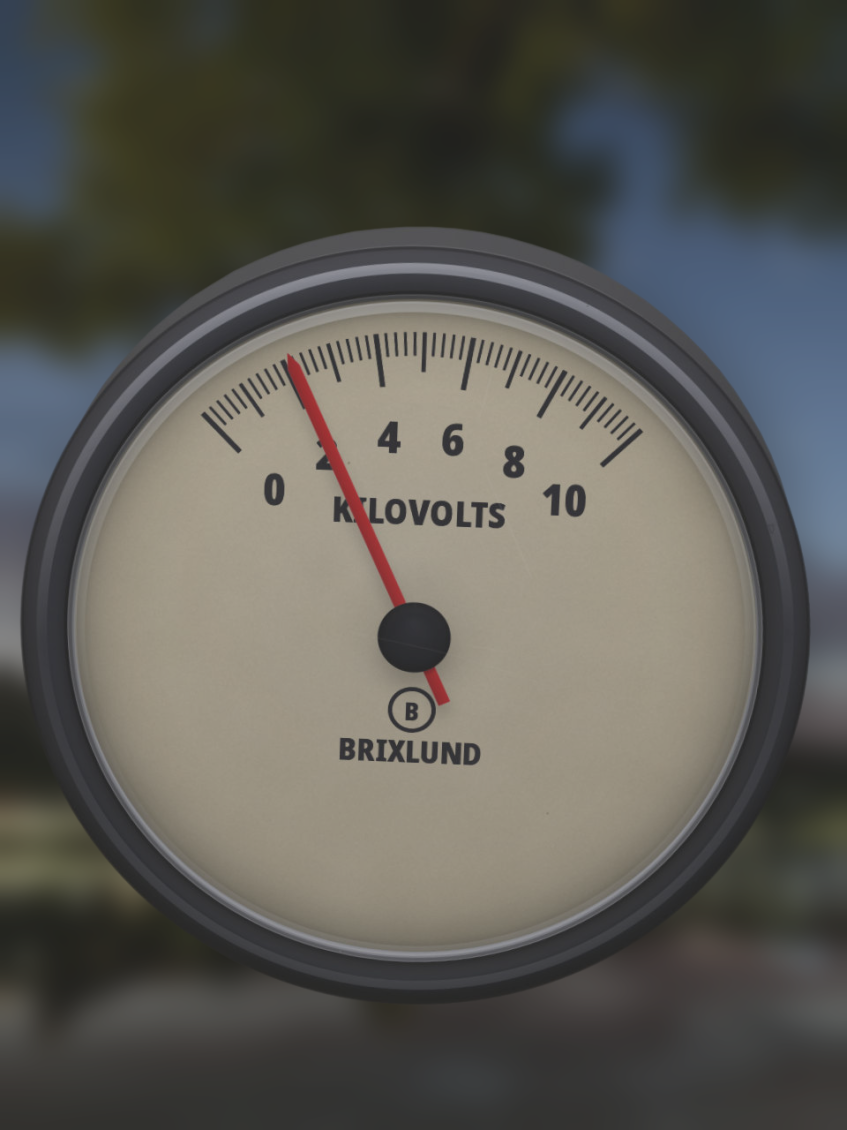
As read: **2.2** kV
